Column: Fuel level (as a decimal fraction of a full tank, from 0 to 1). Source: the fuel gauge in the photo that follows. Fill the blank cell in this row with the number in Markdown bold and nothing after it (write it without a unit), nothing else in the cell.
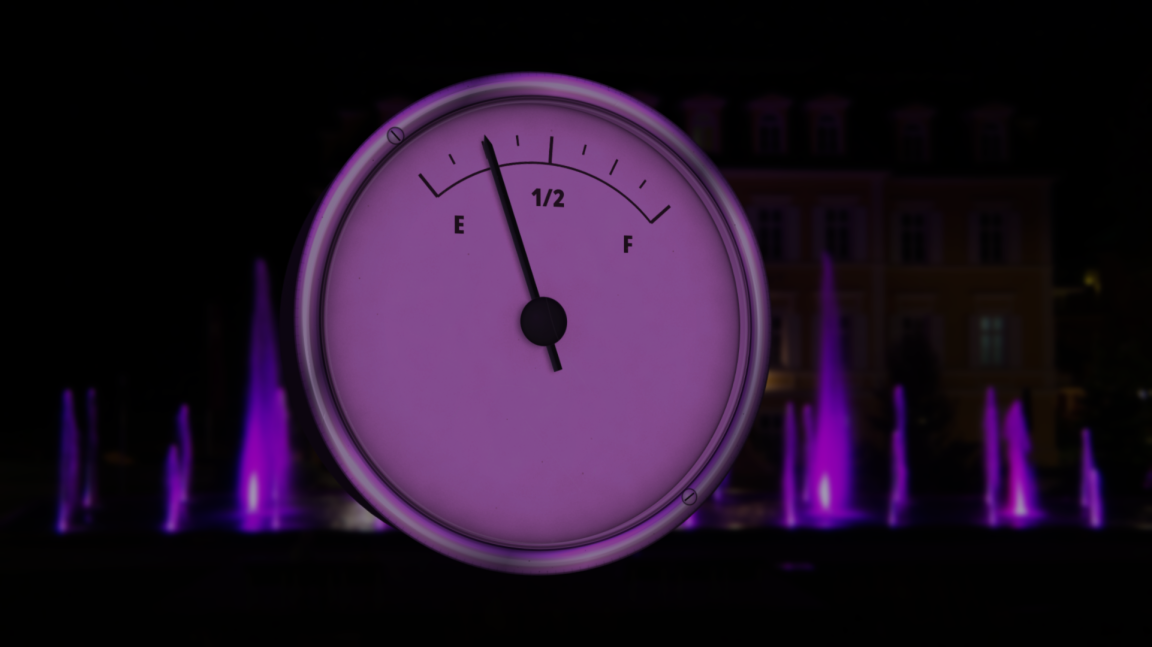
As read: **0.25**
